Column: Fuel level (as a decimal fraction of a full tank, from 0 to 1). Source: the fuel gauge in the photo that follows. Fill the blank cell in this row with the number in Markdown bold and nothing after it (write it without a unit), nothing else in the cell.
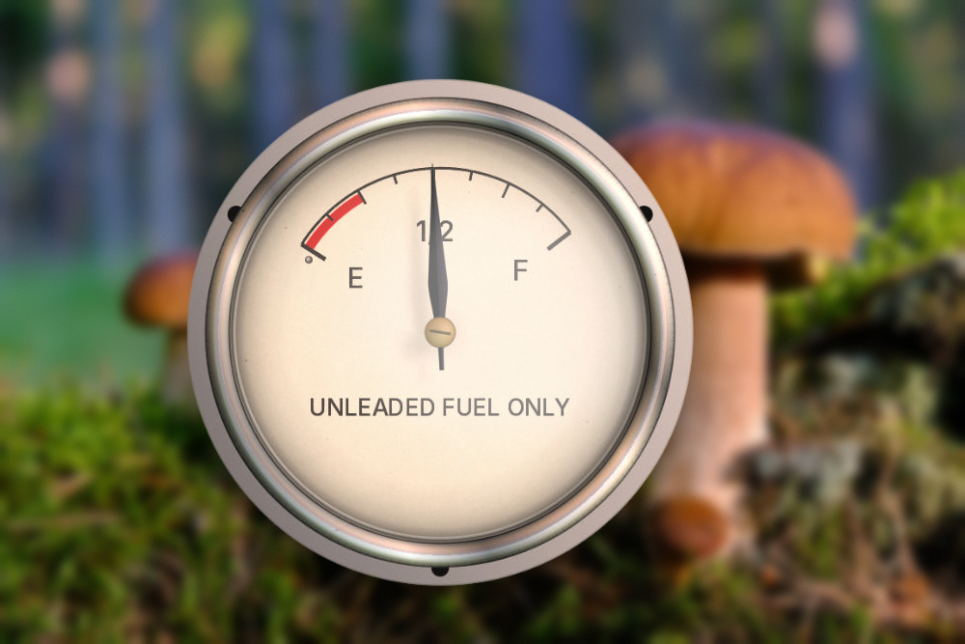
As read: **0.5**
